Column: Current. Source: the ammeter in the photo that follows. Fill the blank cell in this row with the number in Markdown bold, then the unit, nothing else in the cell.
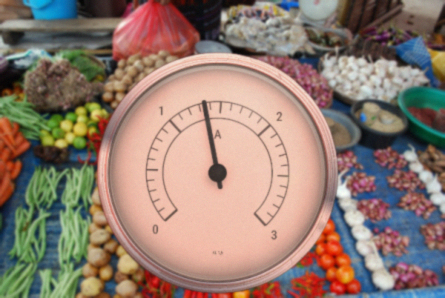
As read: **1.35** A
